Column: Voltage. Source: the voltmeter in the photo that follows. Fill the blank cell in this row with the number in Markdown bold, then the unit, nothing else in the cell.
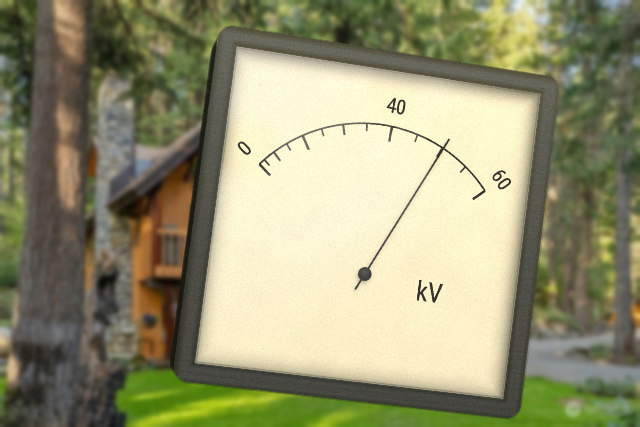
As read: **50** kV
